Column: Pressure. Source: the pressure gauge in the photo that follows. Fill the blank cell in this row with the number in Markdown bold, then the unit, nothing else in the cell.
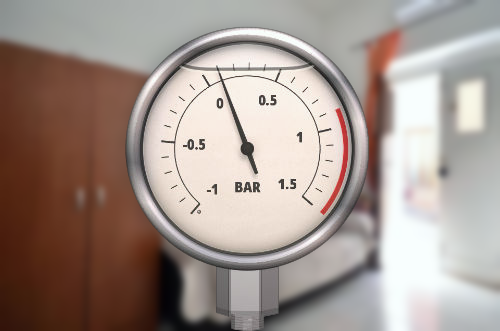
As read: **0.1** bar
